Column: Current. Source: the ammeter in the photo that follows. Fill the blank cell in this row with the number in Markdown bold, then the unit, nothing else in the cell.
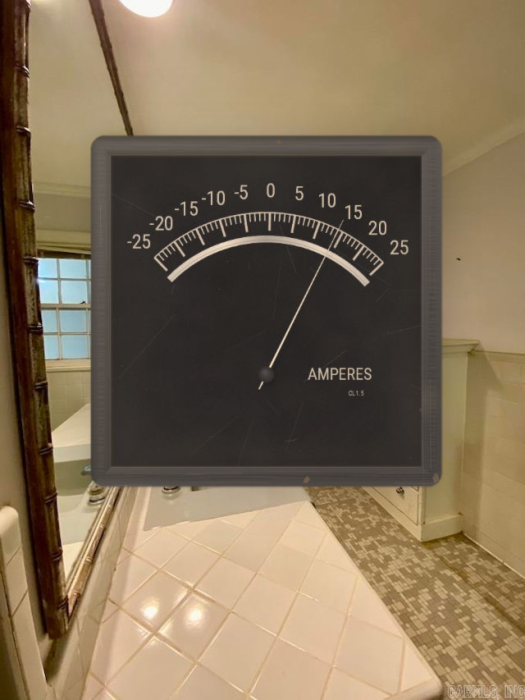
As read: **14** A
